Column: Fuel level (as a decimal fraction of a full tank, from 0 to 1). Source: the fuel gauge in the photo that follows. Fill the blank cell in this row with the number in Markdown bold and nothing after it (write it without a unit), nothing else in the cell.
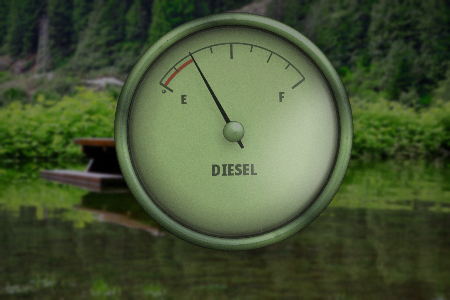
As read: **0.25**
